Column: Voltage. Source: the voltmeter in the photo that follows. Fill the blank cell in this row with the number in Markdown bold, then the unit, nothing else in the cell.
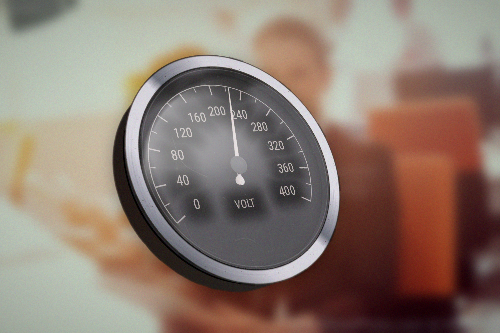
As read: **220** V
